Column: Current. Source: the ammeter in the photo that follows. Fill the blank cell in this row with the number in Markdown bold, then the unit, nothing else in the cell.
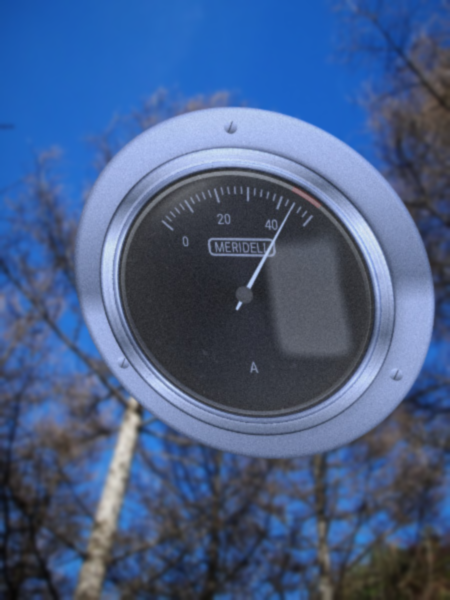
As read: **44** A
